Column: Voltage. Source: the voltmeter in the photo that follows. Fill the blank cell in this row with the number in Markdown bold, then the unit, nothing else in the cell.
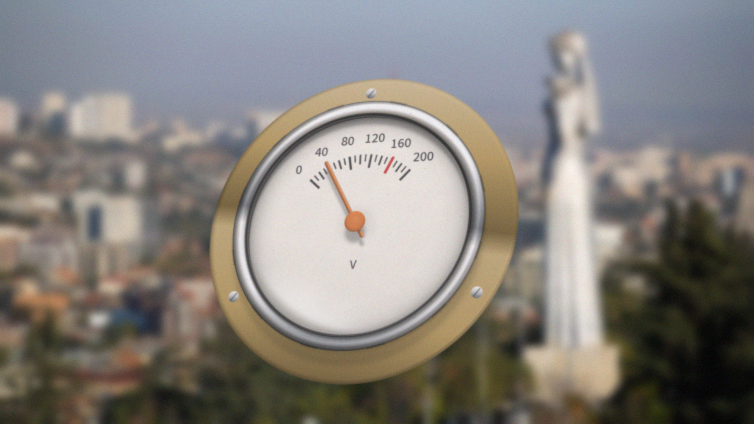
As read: **40** V
